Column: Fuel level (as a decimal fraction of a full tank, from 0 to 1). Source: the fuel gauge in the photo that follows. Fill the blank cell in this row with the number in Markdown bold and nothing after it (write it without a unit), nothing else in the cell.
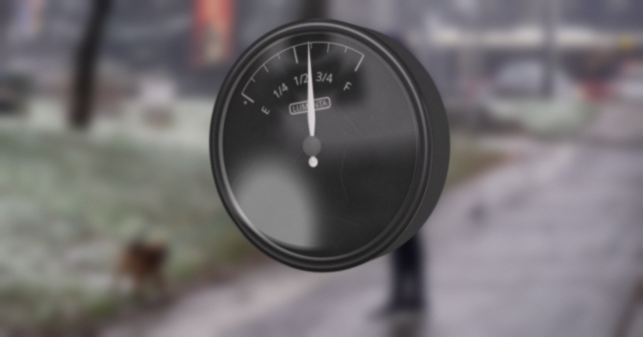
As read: **0.625**
